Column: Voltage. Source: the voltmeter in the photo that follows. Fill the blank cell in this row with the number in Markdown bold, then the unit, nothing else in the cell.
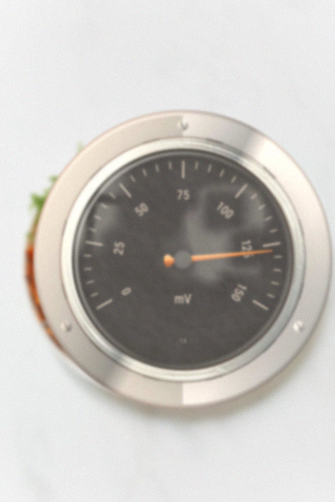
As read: **127.5** mV
